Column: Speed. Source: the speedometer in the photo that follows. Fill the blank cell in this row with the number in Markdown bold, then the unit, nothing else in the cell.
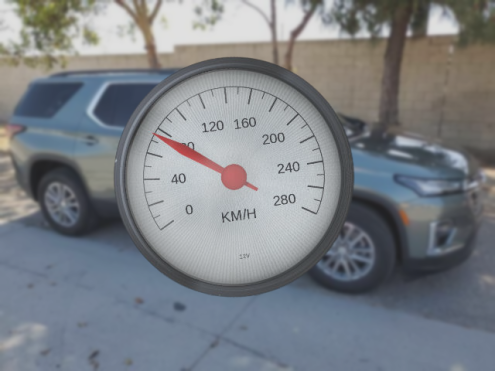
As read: **75** km/h
